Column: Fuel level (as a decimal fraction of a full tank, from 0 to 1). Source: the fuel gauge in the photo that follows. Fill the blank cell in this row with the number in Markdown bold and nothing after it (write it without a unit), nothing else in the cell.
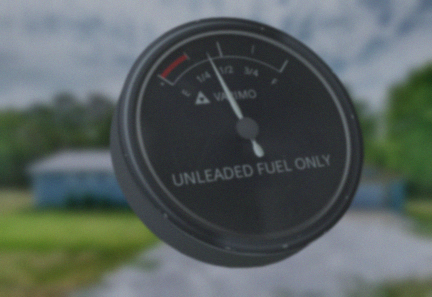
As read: **0.375**
